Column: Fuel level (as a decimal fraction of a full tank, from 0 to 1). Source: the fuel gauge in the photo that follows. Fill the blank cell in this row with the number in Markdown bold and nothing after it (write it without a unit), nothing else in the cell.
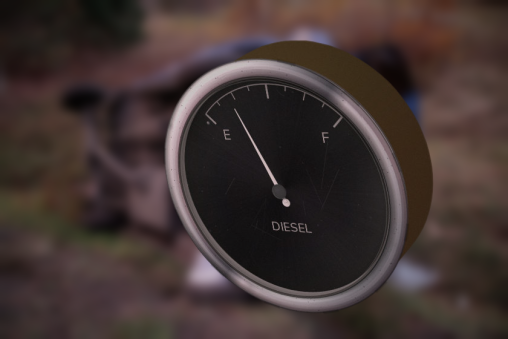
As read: **0.25**
